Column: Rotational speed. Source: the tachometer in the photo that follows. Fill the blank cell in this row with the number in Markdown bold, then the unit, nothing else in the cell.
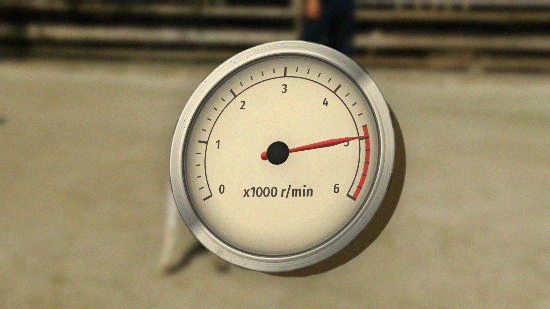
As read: **5000** rpm
